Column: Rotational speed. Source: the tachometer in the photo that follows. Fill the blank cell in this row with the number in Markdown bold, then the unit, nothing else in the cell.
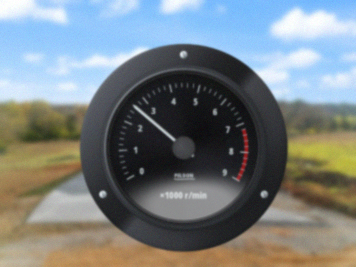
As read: **2600** rpm
